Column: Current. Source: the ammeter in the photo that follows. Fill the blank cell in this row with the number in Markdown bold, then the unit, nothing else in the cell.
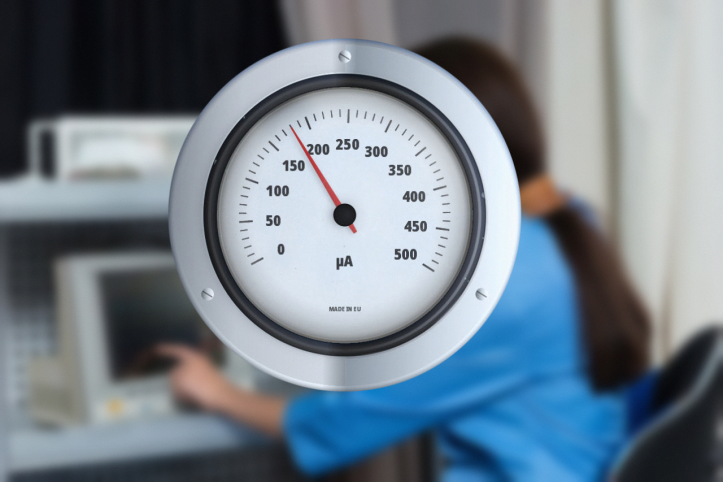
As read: **180** µA
